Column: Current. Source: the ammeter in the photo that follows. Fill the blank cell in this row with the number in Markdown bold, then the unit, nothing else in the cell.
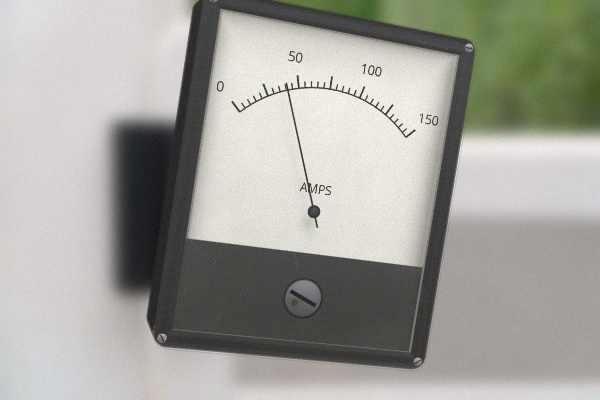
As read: **40** A
